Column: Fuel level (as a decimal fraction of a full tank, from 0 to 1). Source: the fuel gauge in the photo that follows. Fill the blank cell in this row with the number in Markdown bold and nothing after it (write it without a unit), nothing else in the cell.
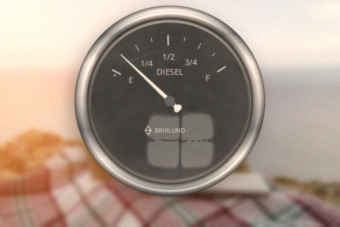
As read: **0.125**
